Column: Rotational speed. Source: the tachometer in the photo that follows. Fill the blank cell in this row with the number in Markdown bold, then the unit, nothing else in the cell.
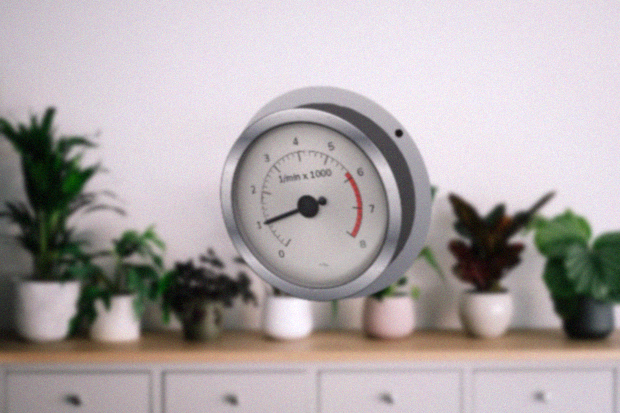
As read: **1000** rpm
